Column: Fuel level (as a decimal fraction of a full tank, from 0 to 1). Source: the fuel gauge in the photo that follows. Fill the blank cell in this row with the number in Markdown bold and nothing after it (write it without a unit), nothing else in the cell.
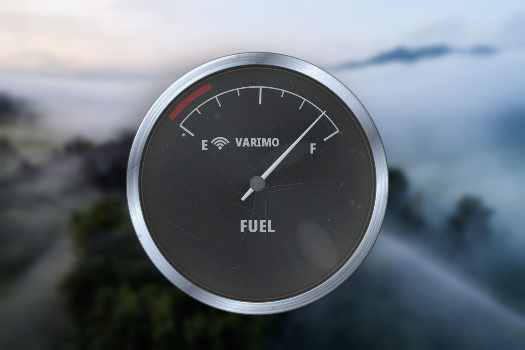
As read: **0.875**
